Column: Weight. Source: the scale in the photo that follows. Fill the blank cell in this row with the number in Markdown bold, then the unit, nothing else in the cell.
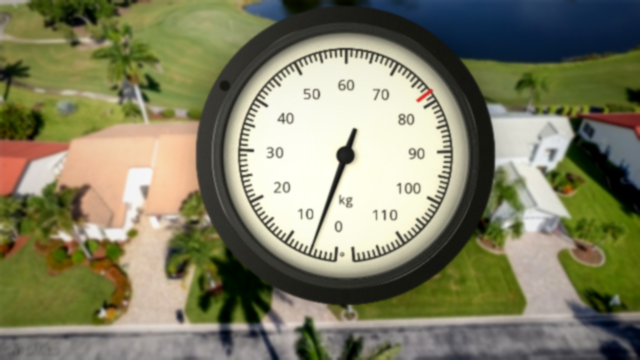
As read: **5** kg
